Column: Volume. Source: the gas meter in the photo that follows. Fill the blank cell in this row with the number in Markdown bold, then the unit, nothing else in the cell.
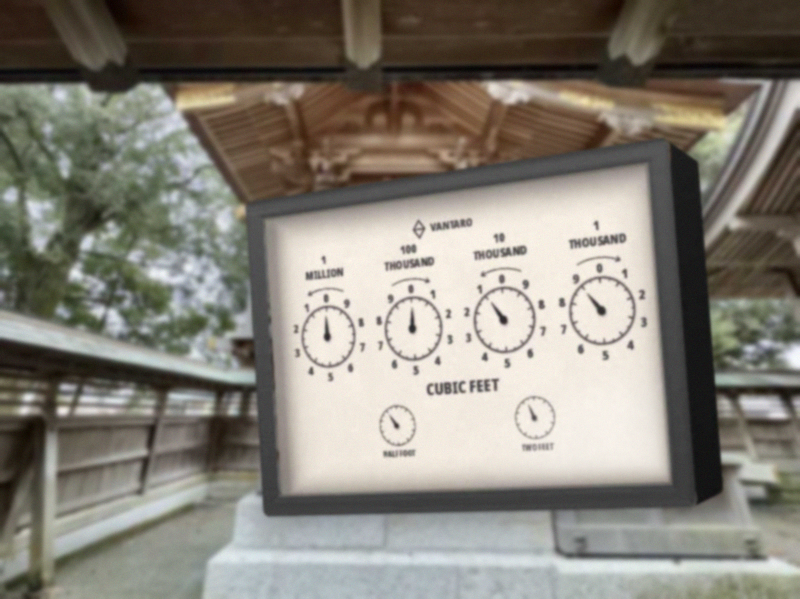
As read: **900** ft³
